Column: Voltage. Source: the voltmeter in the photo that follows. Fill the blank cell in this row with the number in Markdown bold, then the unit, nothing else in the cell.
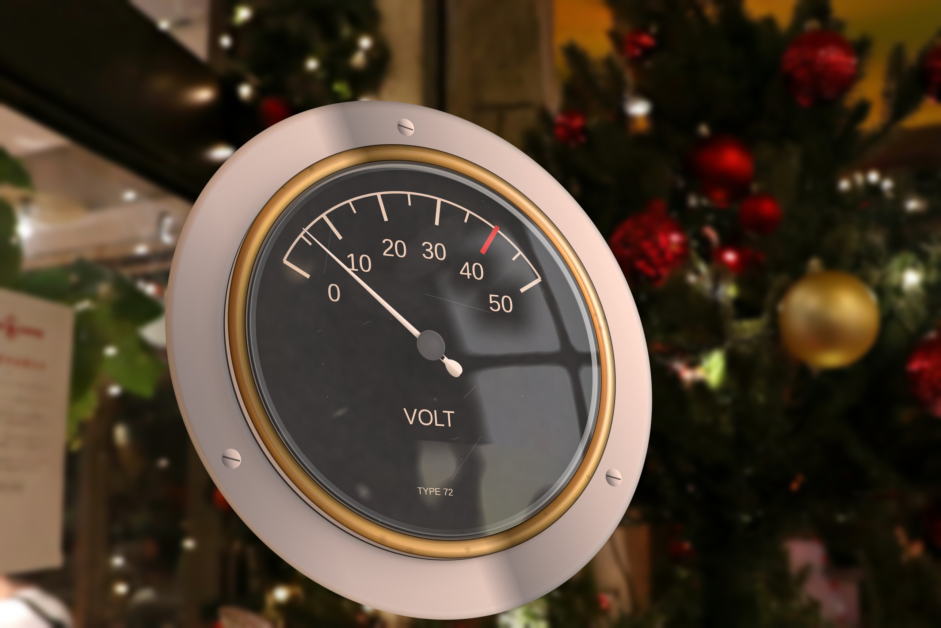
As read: **5** V
